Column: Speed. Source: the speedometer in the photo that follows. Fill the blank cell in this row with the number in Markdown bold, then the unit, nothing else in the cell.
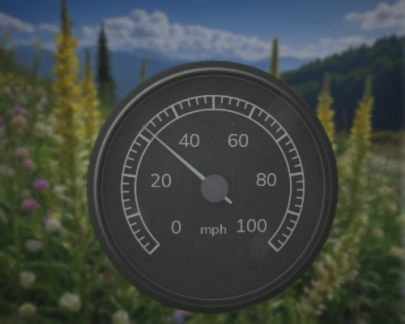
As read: **32** mph
